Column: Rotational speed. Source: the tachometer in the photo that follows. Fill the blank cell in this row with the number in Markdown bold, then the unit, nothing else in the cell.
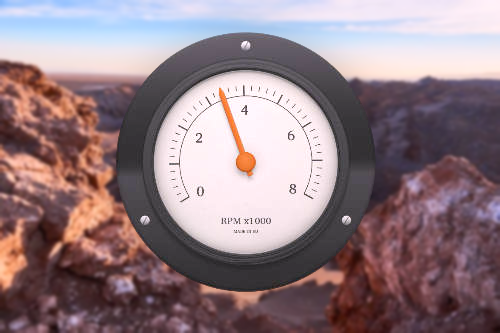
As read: **3400** rpm
